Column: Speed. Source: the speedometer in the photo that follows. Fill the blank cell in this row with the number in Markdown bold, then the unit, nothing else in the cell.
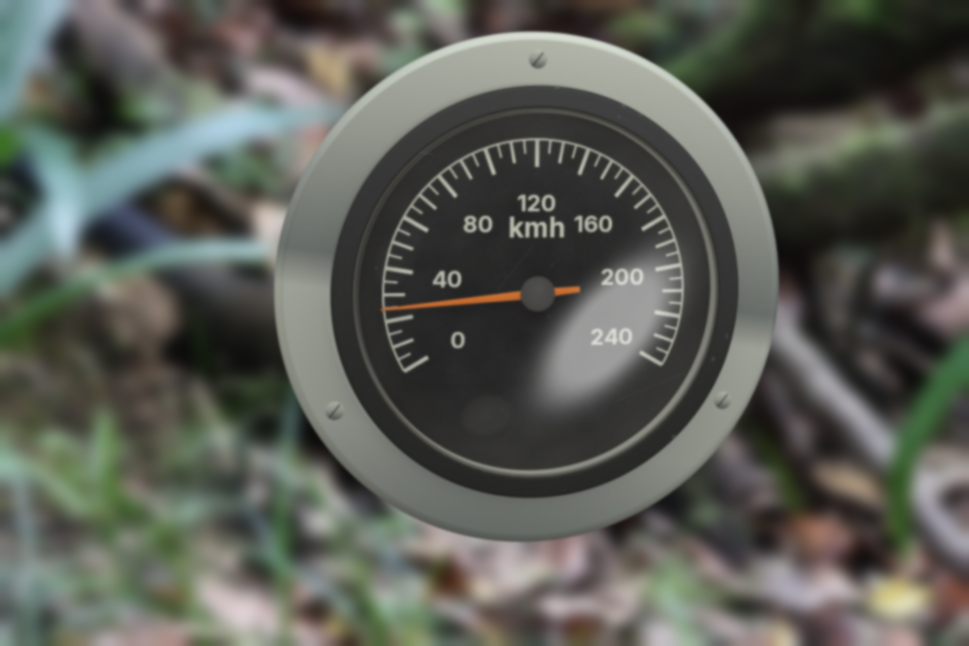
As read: **25** km/h
